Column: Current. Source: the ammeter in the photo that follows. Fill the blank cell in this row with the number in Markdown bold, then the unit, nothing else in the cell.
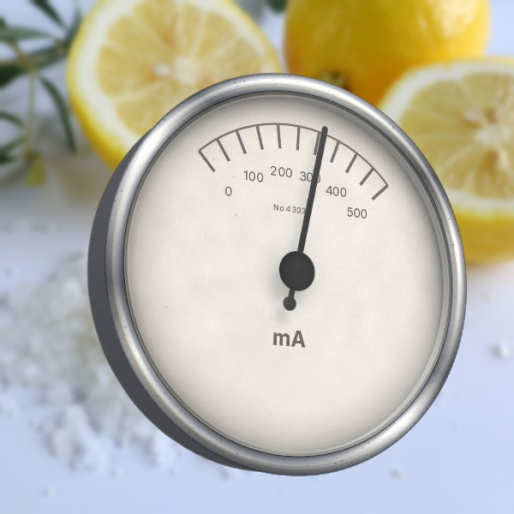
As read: **300** mA
